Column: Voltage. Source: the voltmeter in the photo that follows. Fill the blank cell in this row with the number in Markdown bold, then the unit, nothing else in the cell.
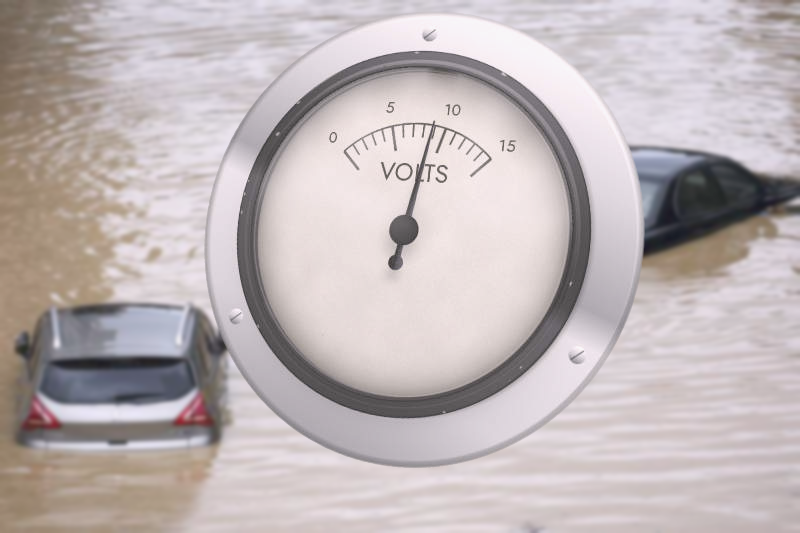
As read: **9** V
